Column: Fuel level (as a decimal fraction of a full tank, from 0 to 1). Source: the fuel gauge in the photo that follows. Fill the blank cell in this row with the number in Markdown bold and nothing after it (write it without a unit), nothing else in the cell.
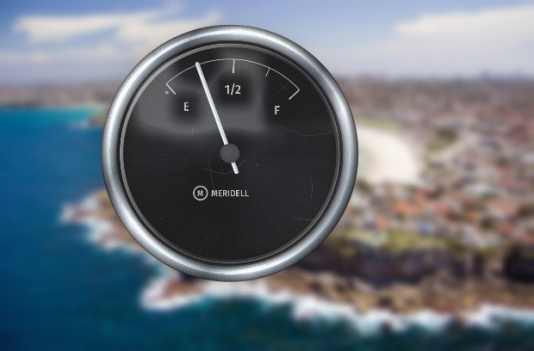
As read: **0.25**
